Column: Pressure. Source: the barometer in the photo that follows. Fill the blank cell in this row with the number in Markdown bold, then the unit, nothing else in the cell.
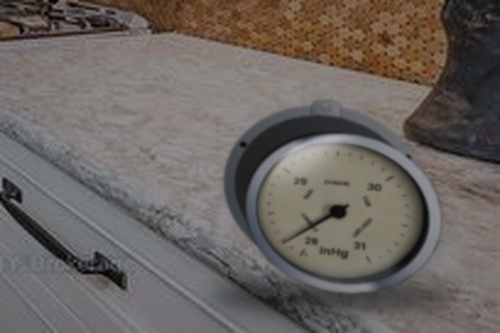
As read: **28.2** inHg
